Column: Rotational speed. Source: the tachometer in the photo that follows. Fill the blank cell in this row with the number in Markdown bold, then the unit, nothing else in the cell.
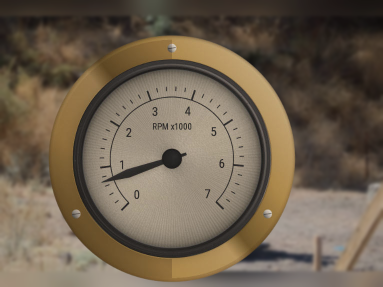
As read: **700** rpm
